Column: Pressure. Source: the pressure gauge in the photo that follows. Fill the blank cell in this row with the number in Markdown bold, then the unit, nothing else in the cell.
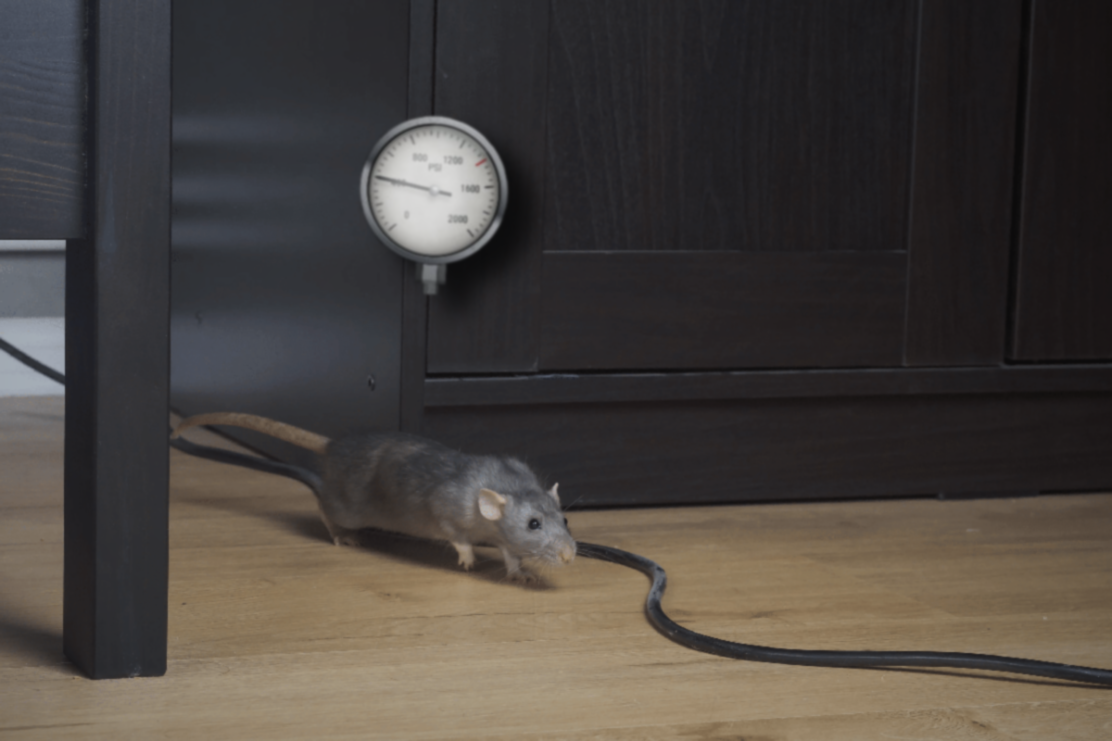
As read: **400** psi
